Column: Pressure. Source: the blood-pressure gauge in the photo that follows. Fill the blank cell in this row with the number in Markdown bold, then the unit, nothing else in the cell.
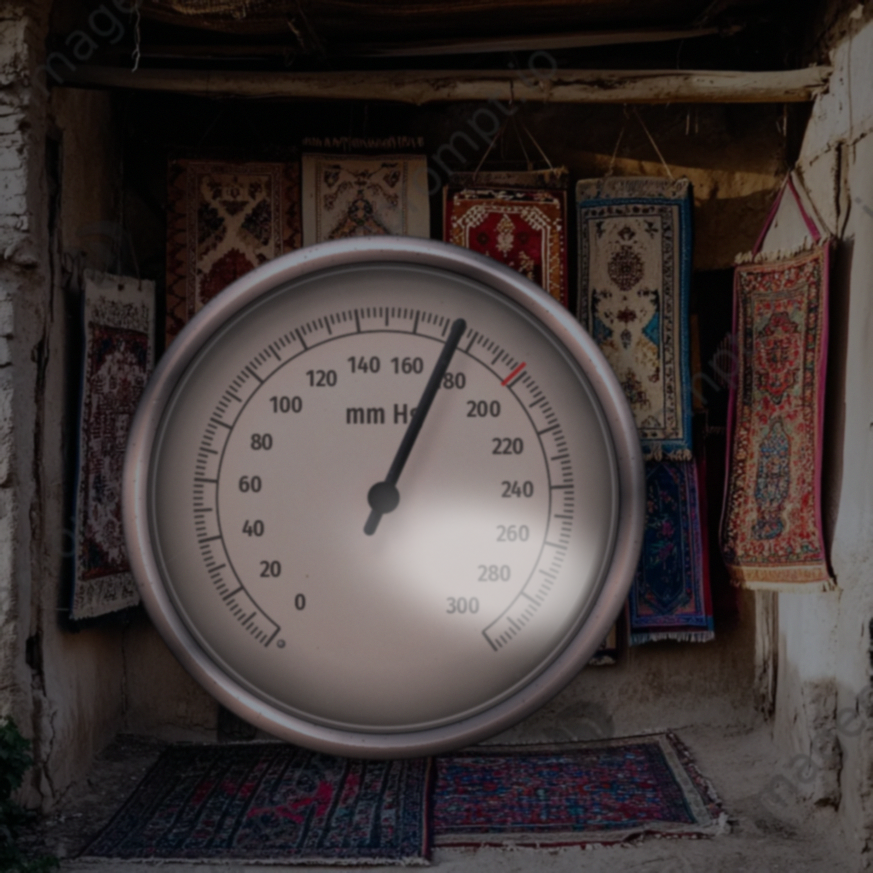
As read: **174** mmHg
